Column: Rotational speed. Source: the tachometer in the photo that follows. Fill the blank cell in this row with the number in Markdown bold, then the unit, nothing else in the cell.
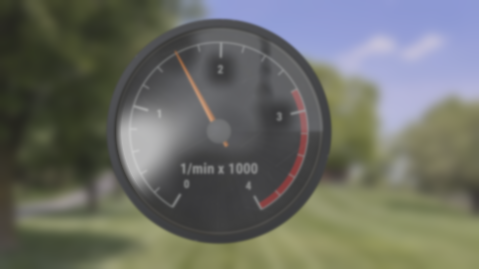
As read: **1600** rpm
